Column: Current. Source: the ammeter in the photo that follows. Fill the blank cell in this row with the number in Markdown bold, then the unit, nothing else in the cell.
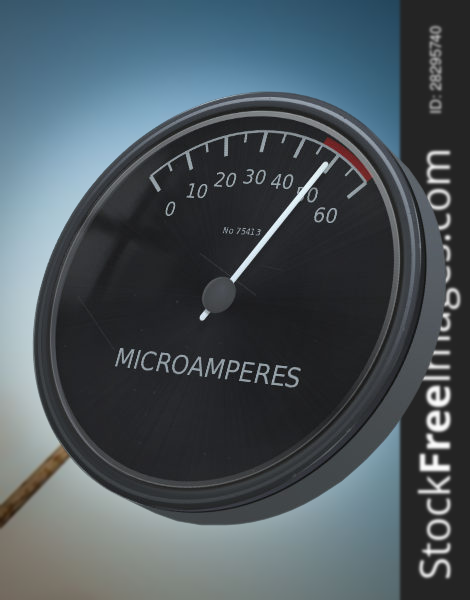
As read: **50** µA
